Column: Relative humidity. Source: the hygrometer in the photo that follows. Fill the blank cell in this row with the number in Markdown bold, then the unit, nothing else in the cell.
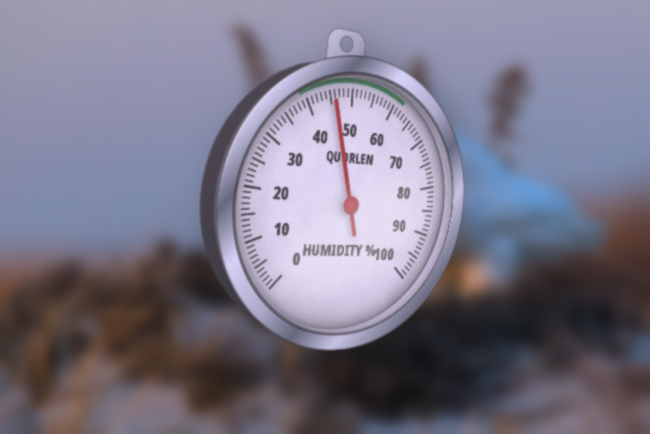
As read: **45** %
